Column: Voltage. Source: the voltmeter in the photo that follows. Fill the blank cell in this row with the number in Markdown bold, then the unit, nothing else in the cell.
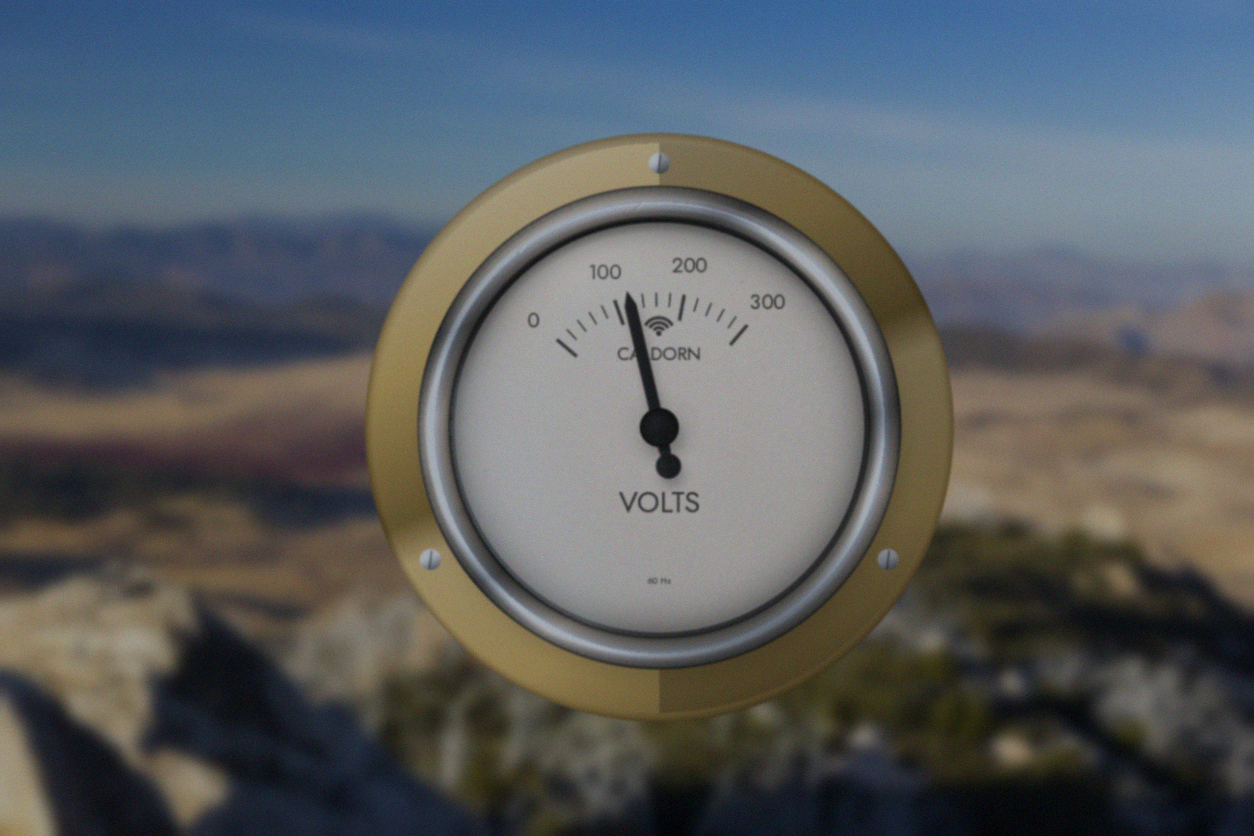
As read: **120** V
